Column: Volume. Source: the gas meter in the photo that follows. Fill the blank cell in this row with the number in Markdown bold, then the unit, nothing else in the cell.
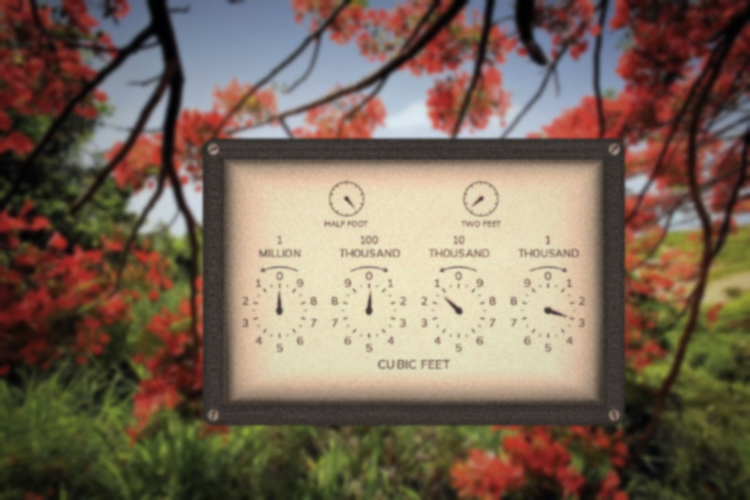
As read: **1300** ft³
